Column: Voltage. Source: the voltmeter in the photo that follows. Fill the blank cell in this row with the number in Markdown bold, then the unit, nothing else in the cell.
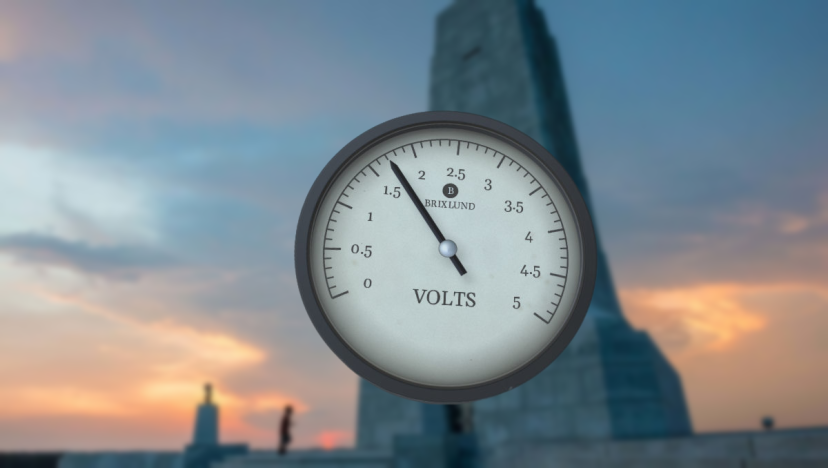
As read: **1.7** V
